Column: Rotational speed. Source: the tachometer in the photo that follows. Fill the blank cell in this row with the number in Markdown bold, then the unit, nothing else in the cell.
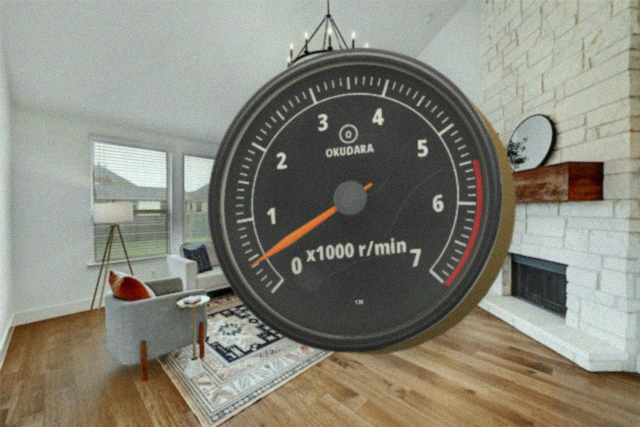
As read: **400** rpm
